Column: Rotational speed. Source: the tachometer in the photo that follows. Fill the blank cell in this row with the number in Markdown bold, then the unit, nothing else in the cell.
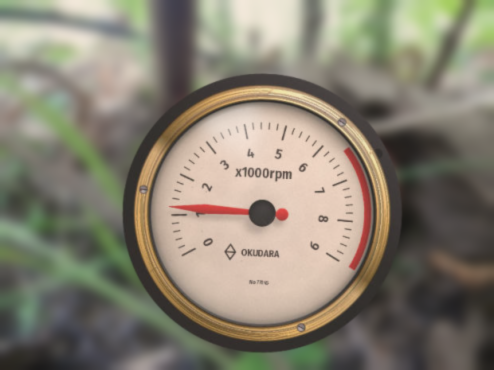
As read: **1200** rpm
